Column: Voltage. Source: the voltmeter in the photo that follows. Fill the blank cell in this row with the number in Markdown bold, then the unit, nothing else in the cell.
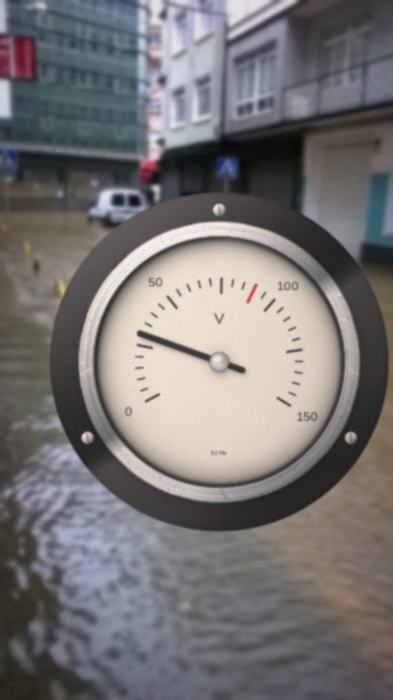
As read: **30** V
